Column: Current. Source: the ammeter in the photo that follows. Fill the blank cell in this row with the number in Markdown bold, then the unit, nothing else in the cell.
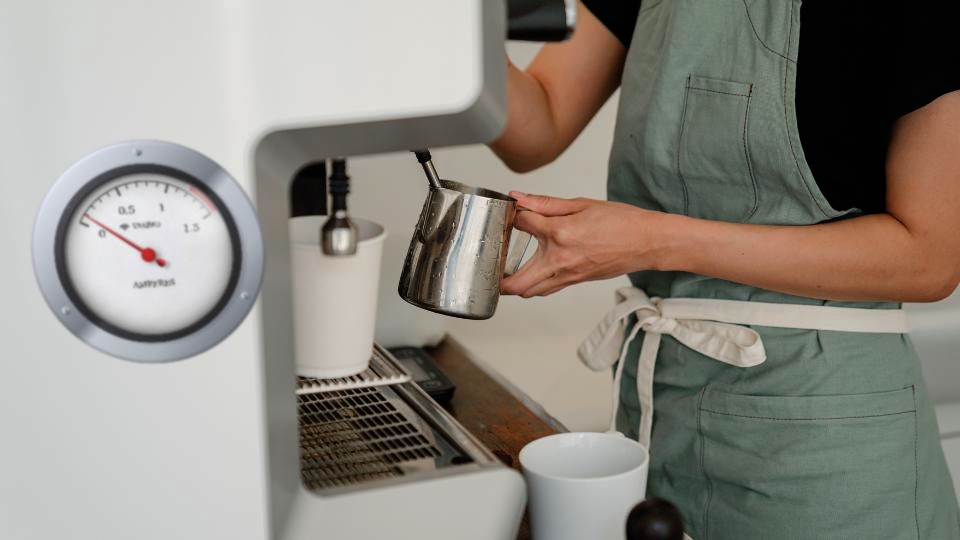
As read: **0.1** A
